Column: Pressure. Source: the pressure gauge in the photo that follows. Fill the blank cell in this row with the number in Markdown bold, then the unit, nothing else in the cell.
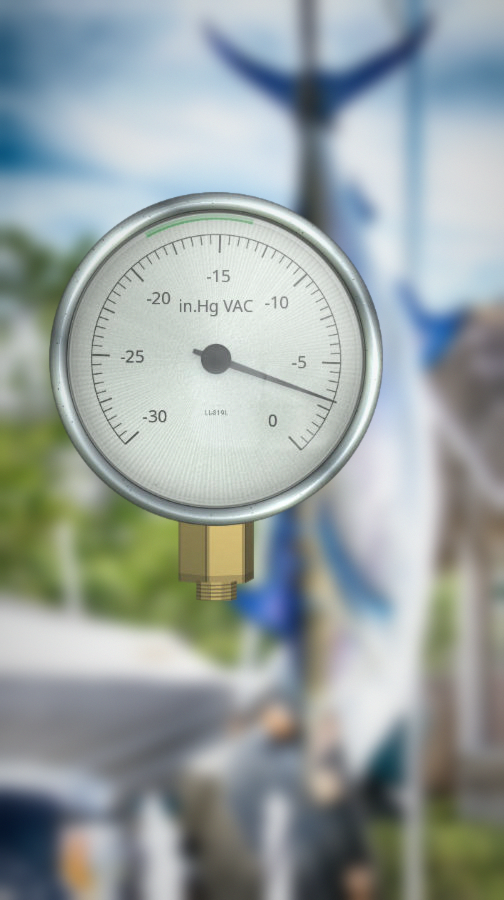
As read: **-3** inHg
